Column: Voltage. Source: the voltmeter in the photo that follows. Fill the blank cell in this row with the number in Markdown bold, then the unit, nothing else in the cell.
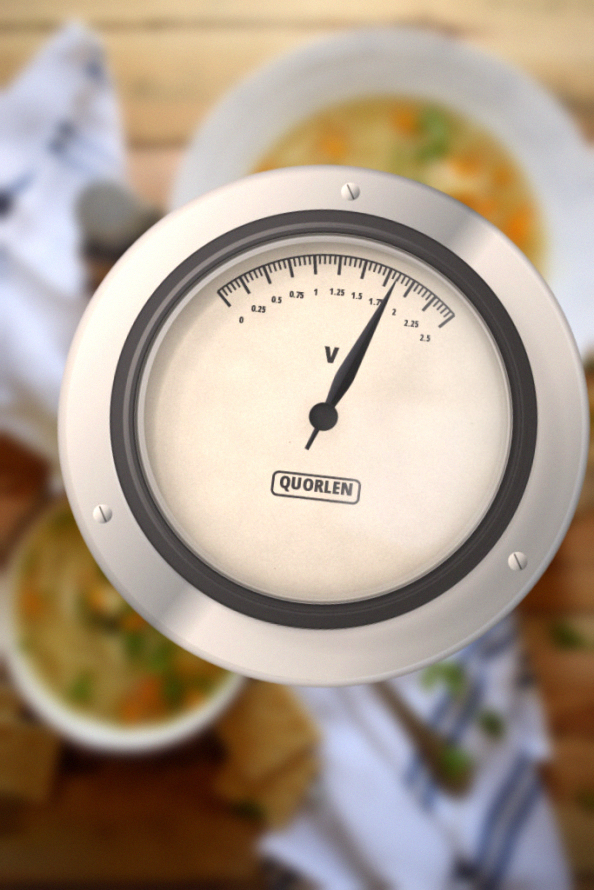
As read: **1.85** V
